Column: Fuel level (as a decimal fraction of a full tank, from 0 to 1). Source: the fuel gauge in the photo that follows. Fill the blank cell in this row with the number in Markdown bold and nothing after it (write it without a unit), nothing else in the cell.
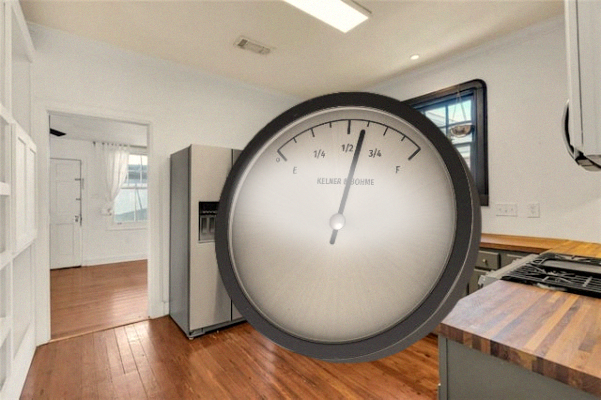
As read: **0.625**
